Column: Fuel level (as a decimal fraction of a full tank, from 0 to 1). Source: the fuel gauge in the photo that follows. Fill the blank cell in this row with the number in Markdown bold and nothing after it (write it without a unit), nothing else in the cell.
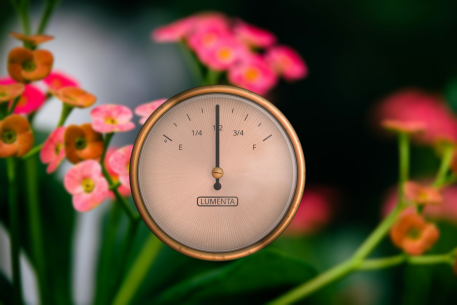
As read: **0.5**
